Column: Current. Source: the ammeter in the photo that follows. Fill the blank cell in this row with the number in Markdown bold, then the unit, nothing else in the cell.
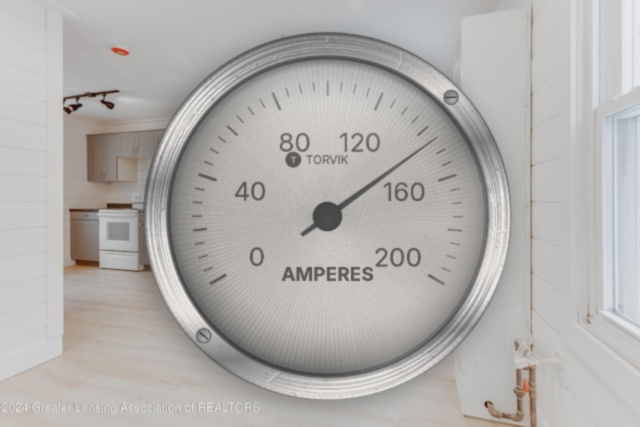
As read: **145** A
